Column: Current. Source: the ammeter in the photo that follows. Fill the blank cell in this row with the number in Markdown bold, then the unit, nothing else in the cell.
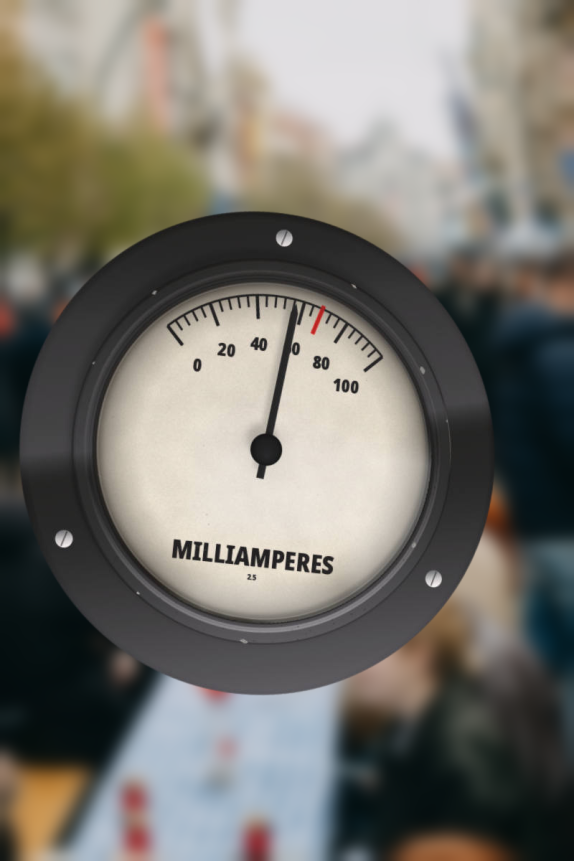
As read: **56** mA
